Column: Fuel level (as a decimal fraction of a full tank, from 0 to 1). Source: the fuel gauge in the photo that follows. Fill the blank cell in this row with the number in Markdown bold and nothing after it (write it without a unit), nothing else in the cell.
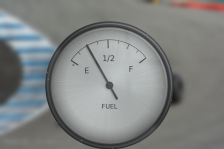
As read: **0.25**
